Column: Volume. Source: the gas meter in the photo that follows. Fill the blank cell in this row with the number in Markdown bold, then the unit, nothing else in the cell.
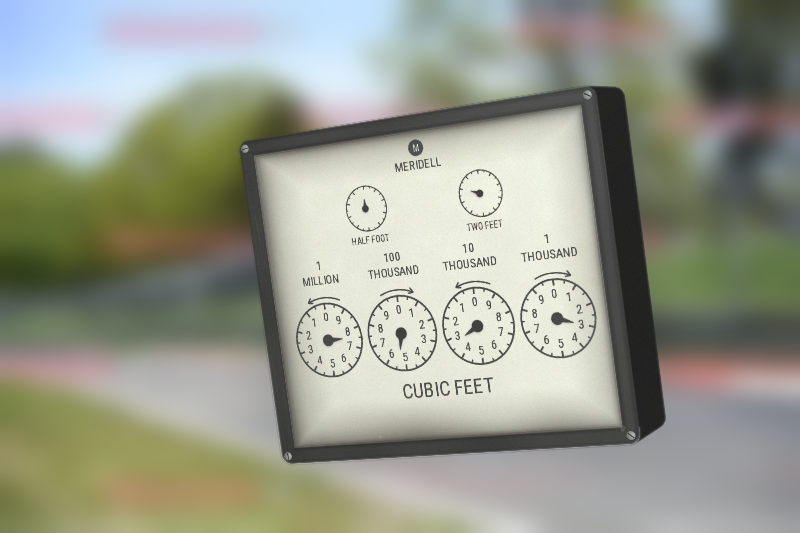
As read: **753300** ft³
